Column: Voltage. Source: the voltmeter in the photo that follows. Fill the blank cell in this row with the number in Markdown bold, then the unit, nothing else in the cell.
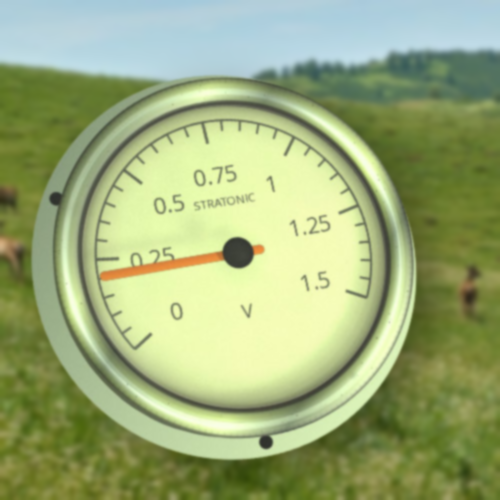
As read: **0.2** V
